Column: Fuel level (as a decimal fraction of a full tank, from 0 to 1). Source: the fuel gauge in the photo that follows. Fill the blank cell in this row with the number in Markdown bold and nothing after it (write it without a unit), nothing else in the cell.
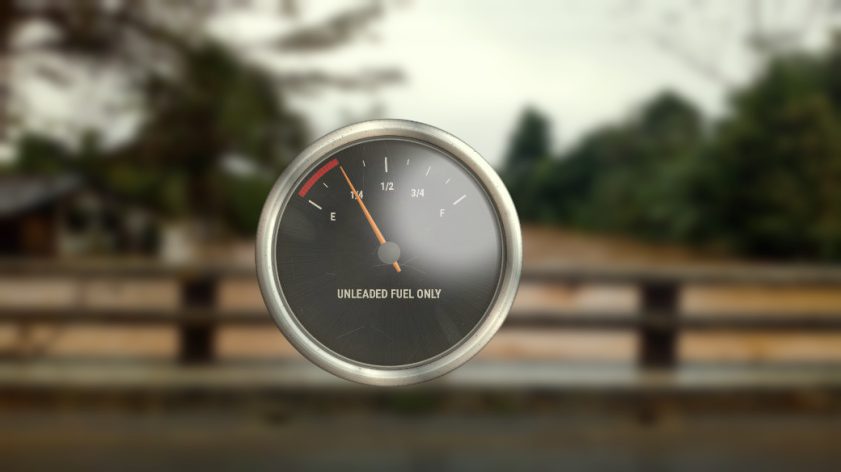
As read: **0.25**
